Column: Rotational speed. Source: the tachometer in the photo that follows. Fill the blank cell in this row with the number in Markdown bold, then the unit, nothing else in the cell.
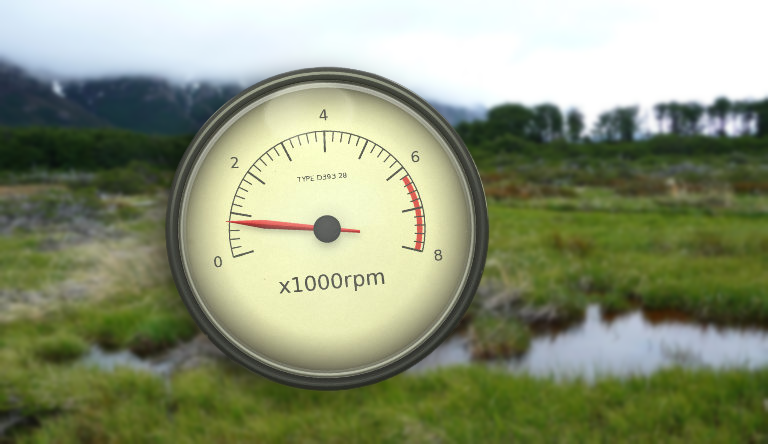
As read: **800** rpm
